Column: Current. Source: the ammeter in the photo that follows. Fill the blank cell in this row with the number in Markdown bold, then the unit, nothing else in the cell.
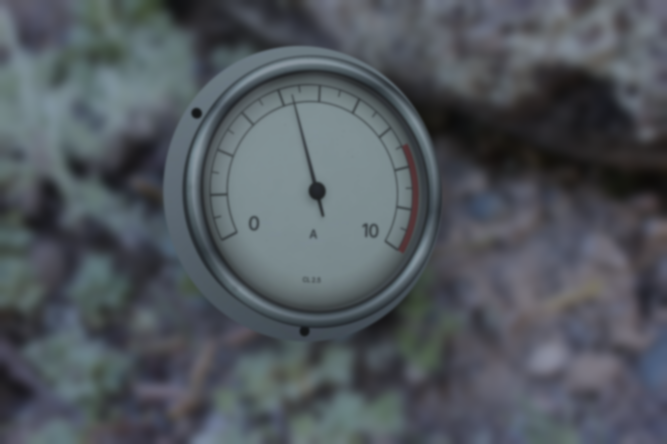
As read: **4.25** A
